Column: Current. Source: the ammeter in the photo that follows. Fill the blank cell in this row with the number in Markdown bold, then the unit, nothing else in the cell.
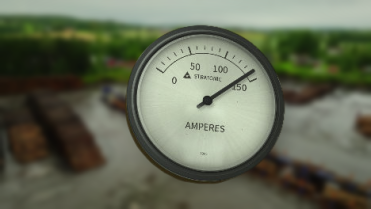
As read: **140** A
